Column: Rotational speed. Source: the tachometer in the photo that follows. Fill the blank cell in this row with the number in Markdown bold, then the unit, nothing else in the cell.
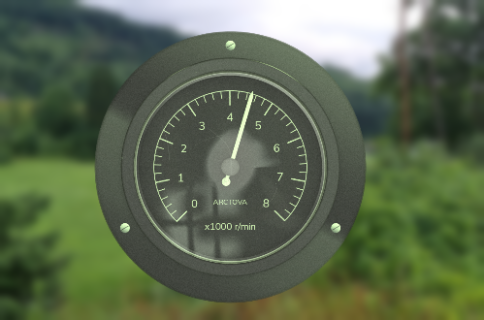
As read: **4500** rpm
